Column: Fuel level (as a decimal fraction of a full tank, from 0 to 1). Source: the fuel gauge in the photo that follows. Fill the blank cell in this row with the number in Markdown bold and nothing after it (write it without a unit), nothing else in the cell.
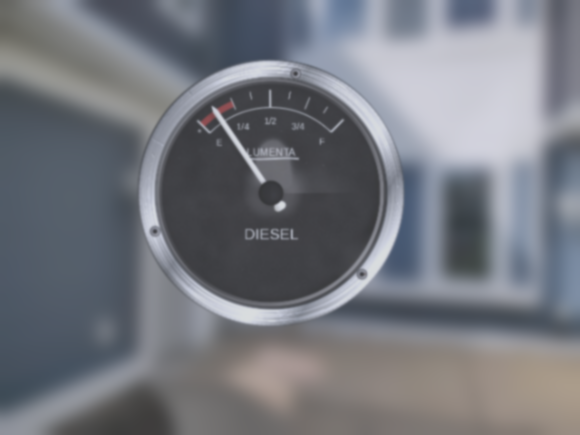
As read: **0.125**
